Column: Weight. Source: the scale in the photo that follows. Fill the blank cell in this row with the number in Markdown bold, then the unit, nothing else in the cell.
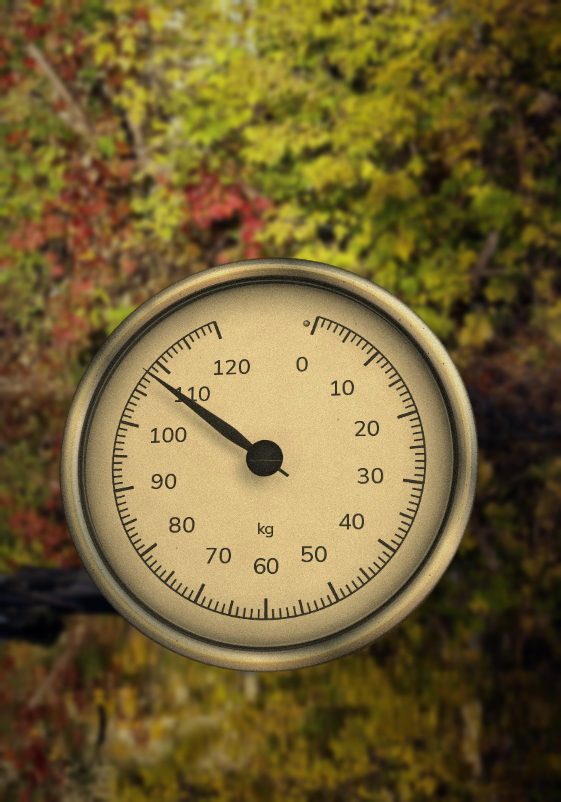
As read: **108** kg
